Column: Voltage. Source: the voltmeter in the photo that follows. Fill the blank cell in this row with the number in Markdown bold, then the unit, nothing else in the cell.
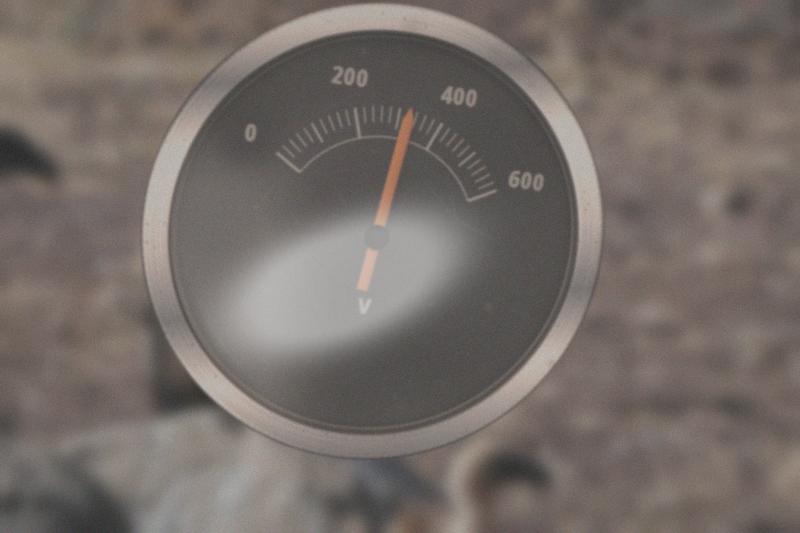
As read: **320** V
